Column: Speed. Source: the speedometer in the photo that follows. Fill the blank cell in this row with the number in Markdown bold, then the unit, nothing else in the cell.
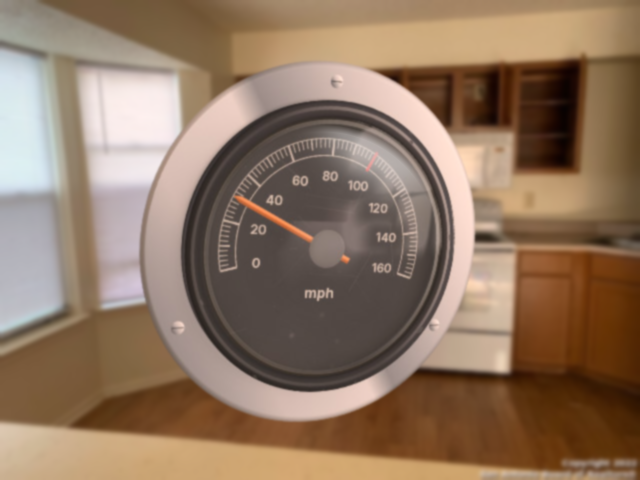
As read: **30** mph
